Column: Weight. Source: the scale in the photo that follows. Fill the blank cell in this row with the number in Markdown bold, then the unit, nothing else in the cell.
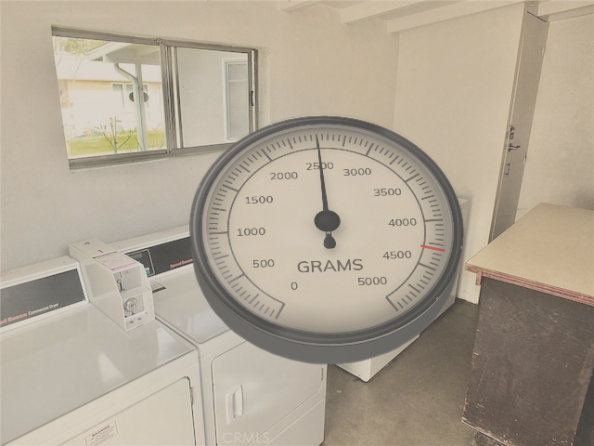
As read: **2500** g
